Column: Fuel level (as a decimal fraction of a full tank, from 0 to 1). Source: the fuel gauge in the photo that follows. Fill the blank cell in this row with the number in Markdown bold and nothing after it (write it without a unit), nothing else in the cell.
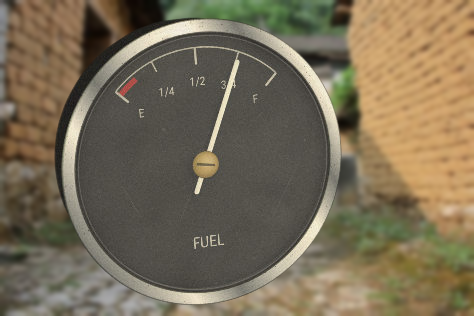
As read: **0.75**
